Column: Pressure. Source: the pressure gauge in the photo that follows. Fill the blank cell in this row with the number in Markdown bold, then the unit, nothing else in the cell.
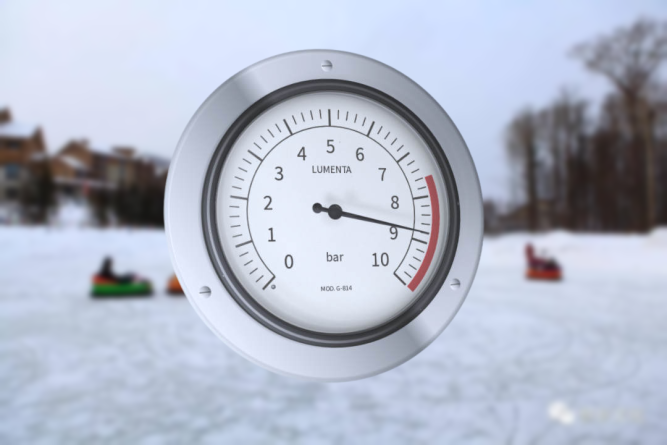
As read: **8.8** bar
